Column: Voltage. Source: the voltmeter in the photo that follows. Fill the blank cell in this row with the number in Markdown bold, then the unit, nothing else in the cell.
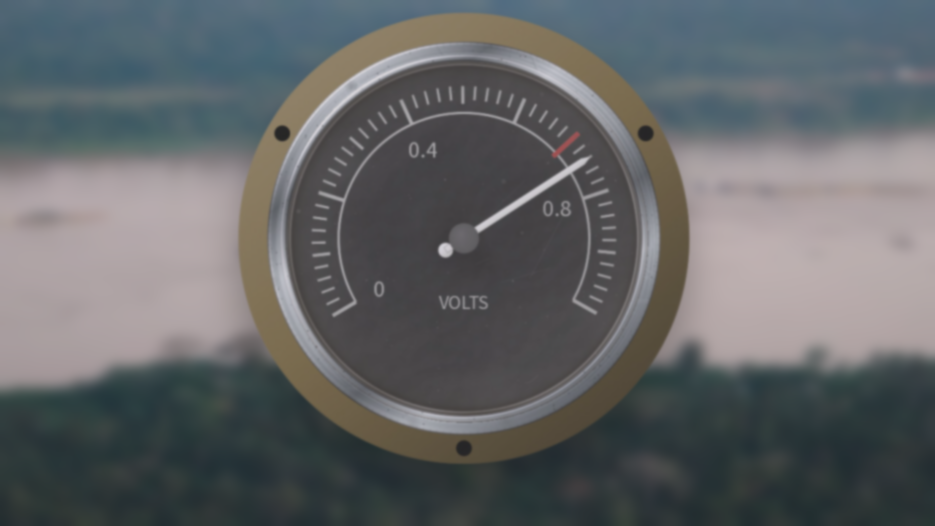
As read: **0.74** V
